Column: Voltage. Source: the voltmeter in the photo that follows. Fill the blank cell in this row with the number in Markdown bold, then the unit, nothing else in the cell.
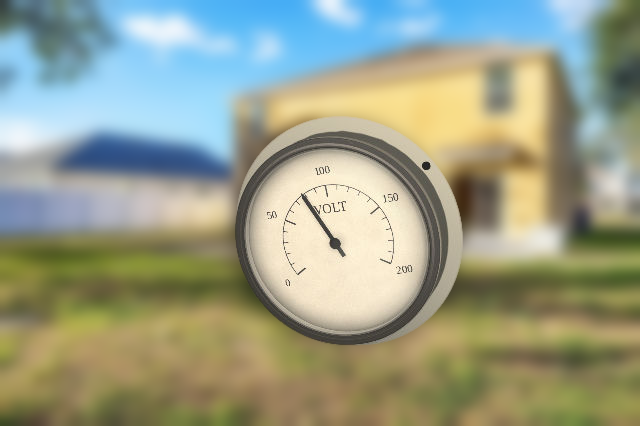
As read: **80** V
